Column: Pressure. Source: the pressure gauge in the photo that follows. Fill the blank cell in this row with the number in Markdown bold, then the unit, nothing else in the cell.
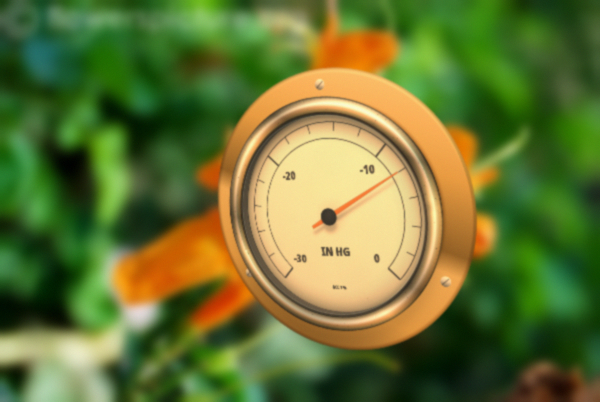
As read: **-8** inHg
